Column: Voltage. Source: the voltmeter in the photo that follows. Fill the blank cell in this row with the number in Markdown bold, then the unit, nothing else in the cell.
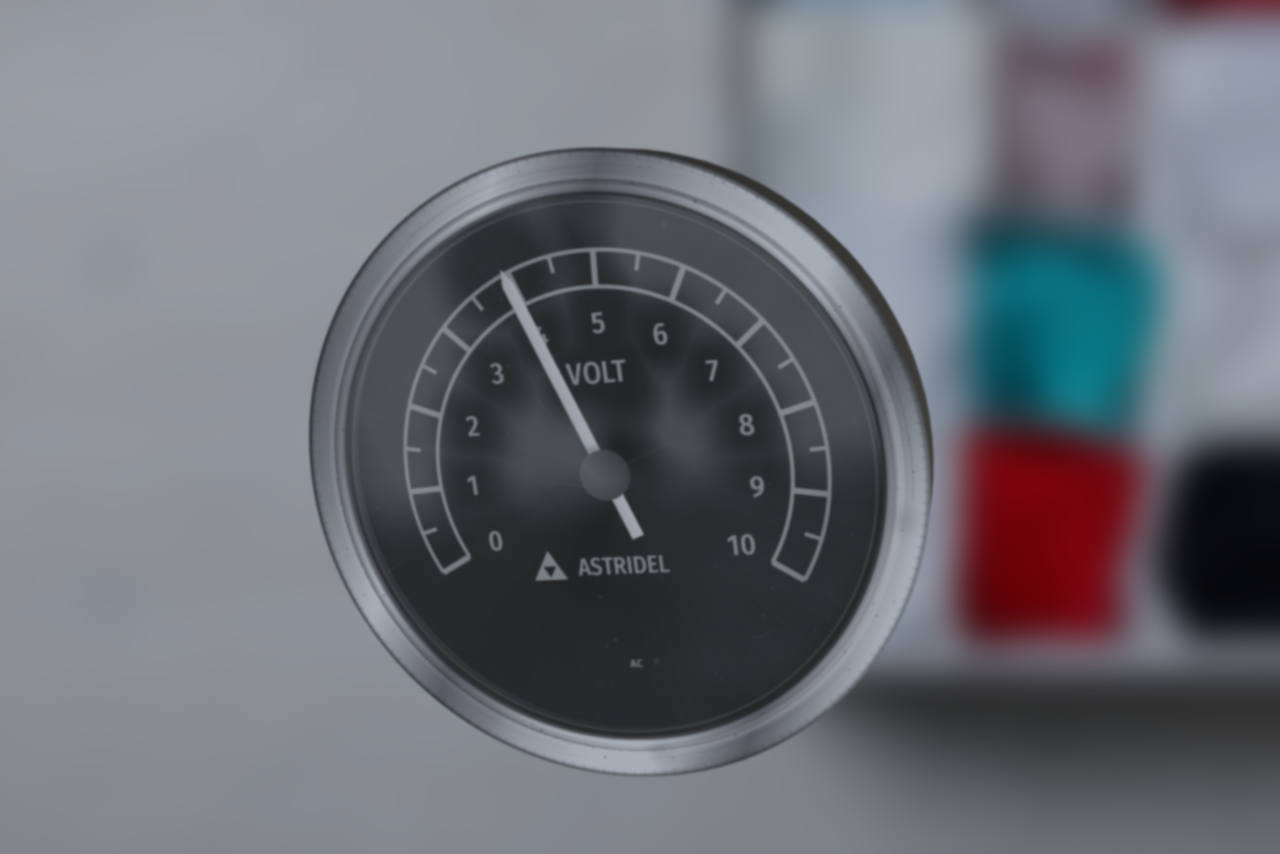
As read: **4** V
